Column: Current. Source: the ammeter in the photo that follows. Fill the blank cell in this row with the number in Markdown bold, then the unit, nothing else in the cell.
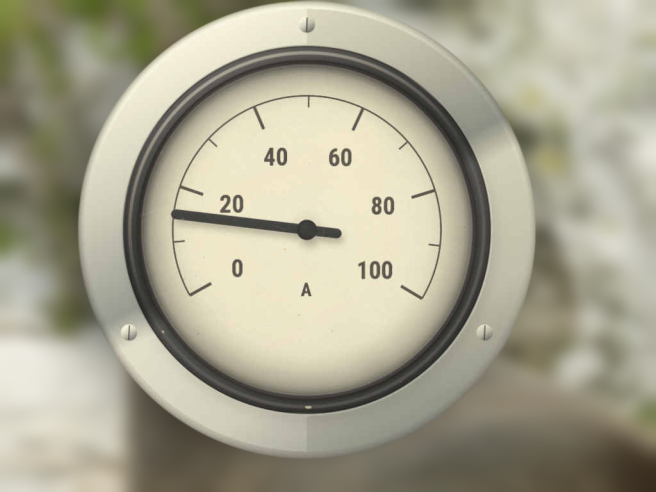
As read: **15** A
